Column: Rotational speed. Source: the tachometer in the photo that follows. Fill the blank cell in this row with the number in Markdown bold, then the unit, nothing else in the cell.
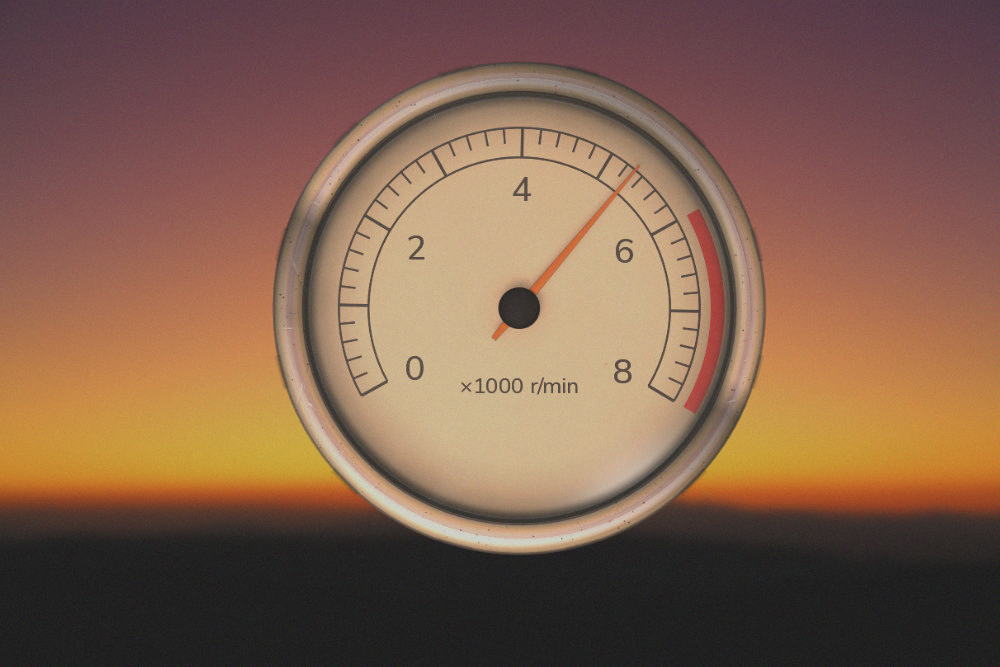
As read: **5300** rpm
